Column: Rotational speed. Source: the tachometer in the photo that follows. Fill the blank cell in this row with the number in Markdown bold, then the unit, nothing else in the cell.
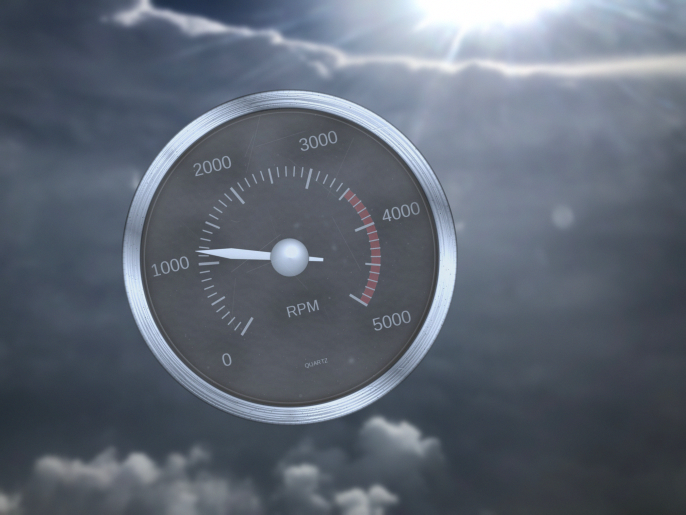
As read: **1150** rpm
